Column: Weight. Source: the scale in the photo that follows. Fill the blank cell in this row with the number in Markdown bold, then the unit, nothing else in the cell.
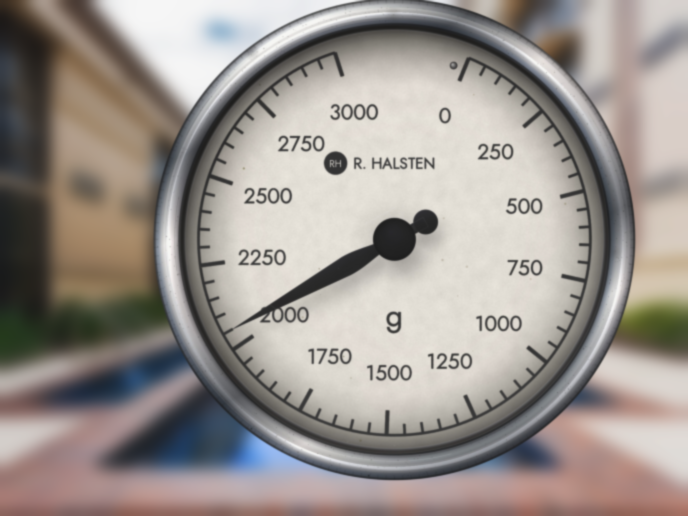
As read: **2050** g
